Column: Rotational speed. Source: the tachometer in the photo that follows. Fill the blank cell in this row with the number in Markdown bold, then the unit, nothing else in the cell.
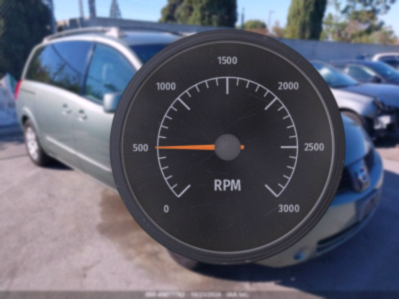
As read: **500** rpm
